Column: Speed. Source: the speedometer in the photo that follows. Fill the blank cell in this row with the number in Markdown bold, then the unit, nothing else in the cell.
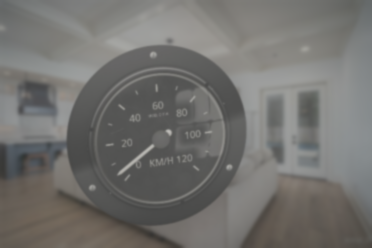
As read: **5** km/h
